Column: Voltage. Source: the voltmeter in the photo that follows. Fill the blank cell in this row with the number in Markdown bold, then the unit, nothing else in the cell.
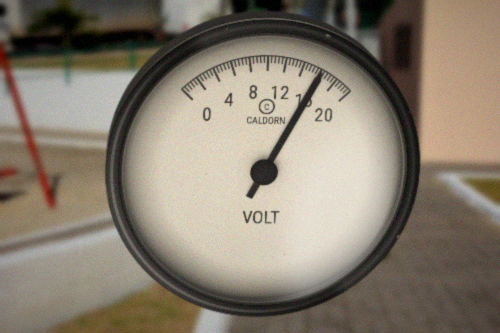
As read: **16** V
